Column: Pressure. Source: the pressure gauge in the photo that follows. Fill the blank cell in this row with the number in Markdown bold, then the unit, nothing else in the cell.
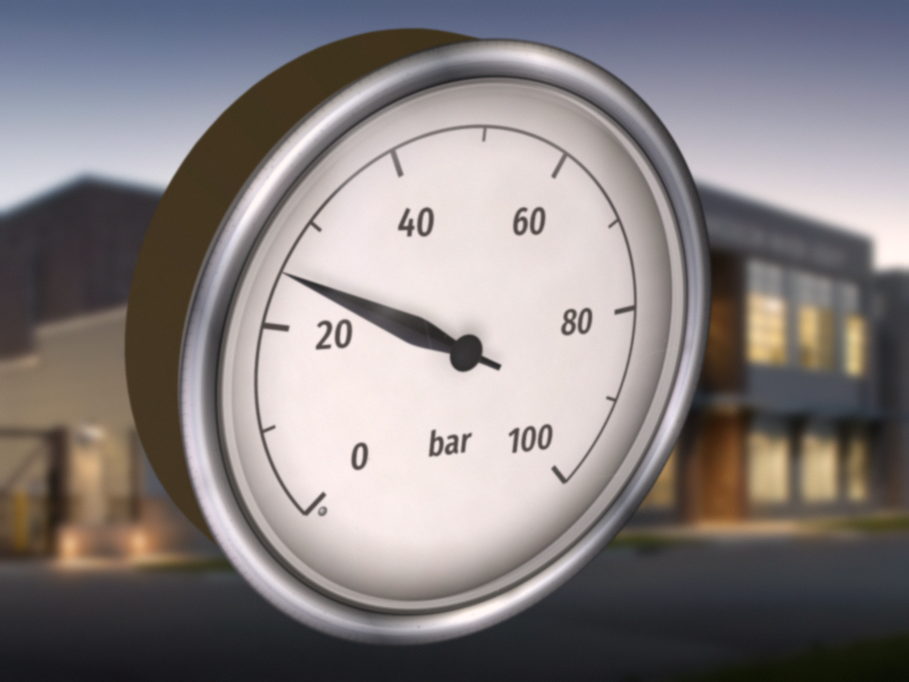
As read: **25** bar
